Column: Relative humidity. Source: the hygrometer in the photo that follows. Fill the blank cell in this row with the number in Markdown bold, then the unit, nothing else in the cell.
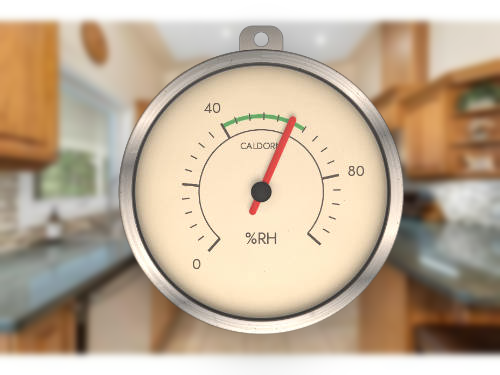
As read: **60** %
